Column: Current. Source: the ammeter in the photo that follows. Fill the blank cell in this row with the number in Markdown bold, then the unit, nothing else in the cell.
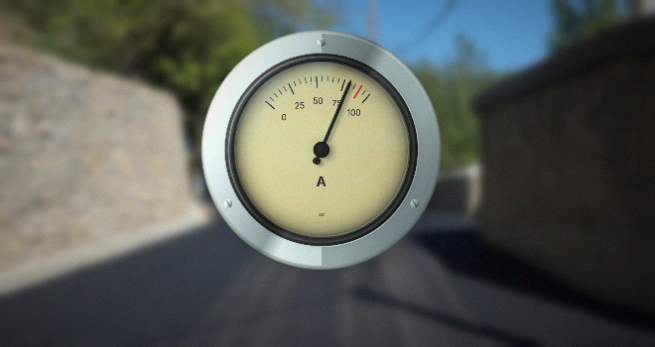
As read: **80** A
